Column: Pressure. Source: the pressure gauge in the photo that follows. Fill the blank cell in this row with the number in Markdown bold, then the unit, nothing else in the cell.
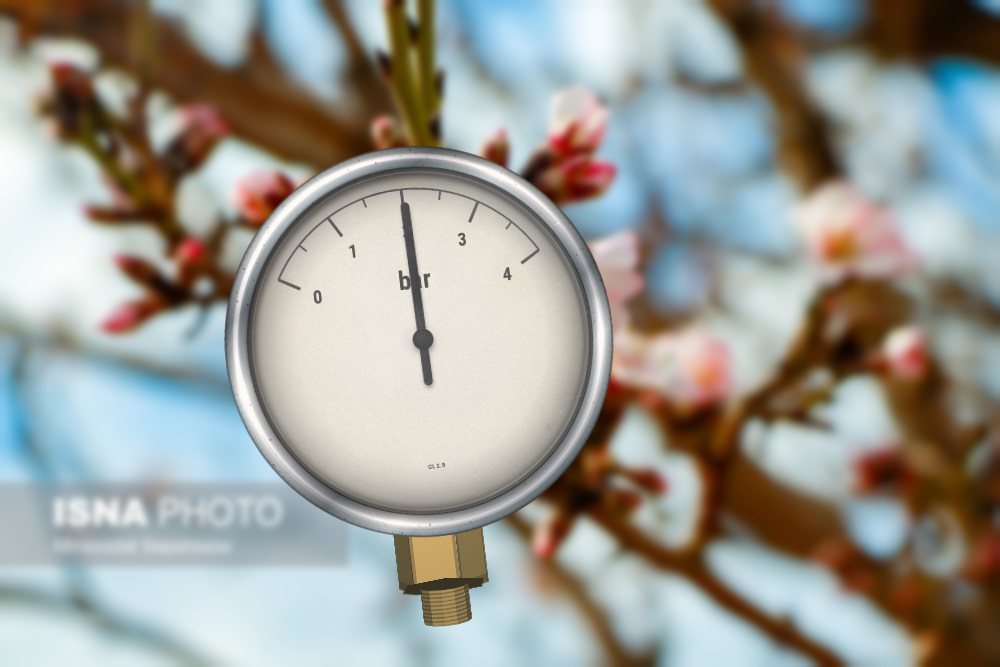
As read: **2** bar
